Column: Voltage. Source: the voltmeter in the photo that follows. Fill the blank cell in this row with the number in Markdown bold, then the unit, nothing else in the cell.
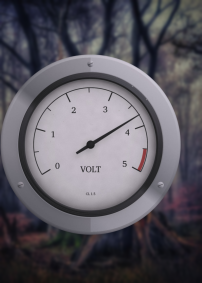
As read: **3.75** V
